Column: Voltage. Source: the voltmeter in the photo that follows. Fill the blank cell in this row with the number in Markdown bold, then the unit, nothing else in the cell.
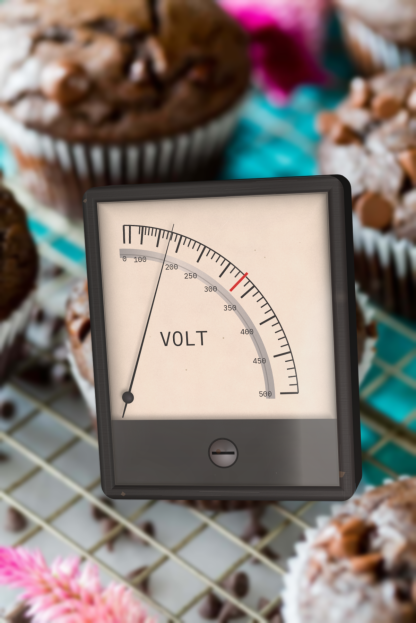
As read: **180** V
